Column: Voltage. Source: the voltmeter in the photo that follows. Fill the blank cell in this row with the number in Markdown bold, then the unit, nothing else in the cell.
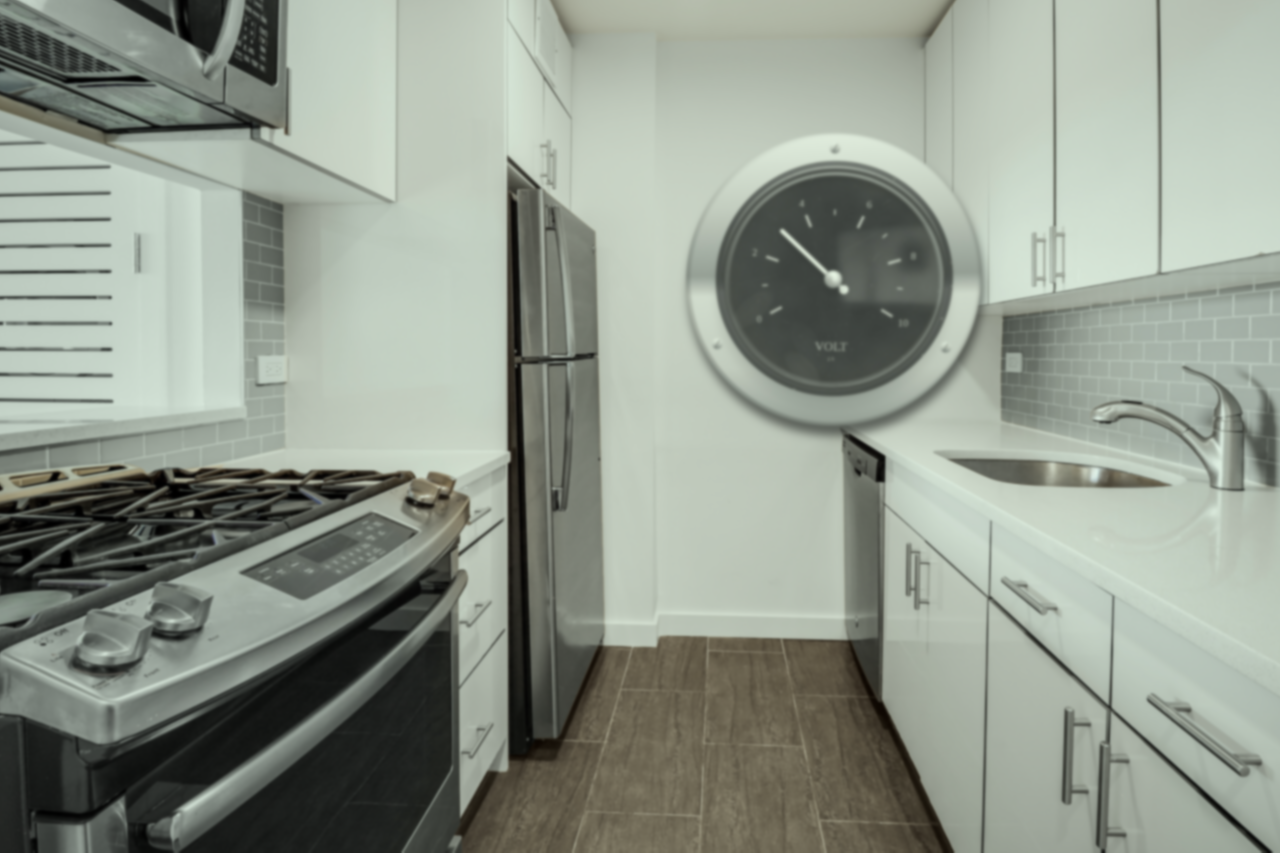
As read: **3** V
